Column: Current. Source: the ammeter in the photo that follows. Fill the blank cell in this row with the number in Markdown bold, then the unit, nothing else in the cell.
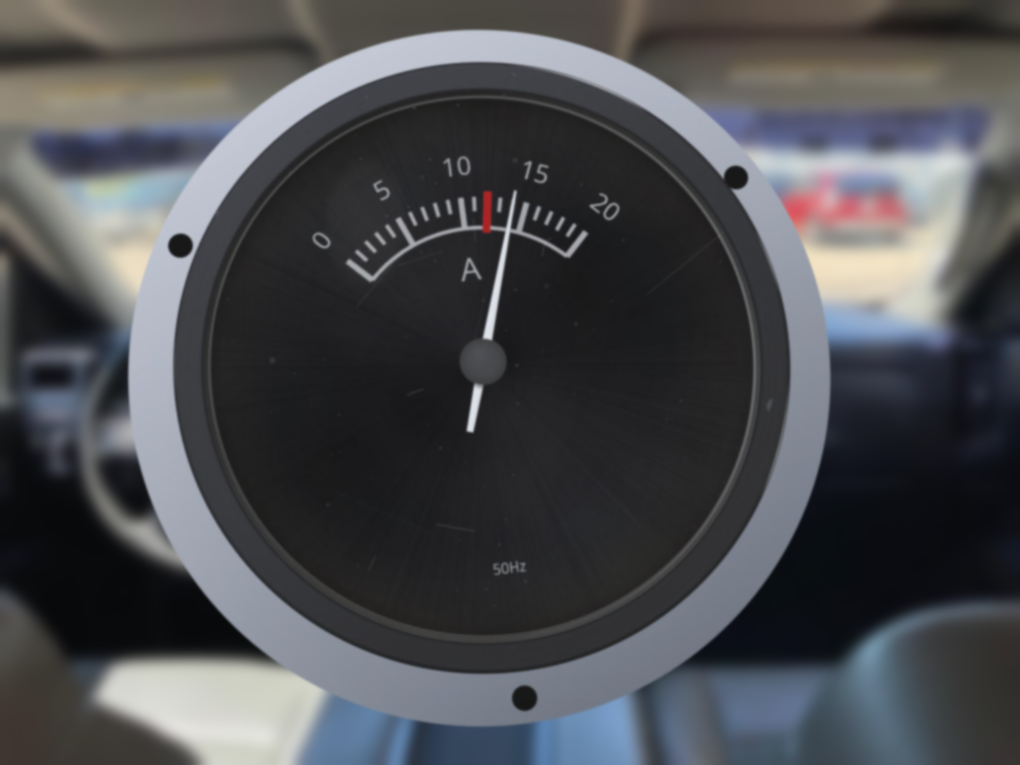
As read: **14** A
